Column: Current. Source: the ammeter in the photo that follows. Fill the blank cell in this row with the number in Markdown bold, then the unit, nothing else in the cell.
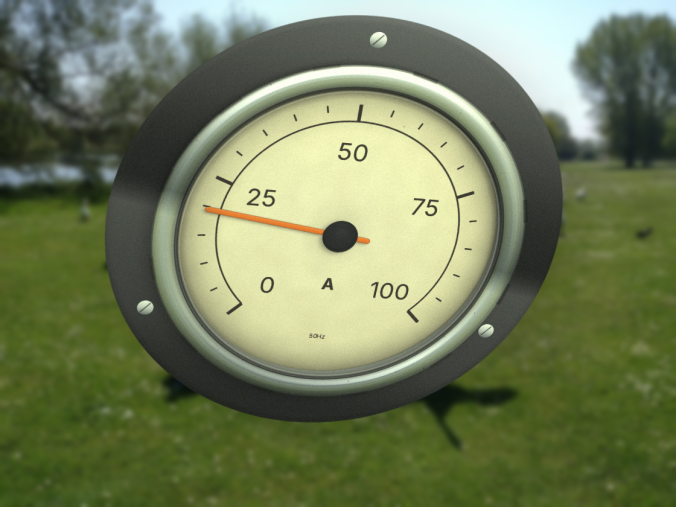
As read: **20** A
